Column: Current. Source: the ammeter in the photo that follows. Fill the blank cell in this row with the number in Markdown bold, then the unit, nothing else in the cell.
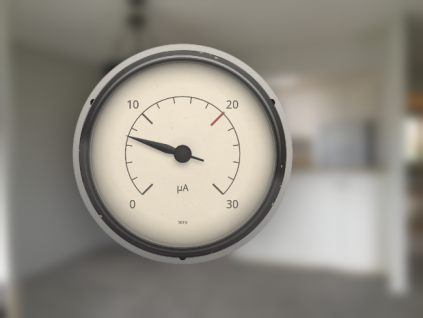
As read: **7** µA
